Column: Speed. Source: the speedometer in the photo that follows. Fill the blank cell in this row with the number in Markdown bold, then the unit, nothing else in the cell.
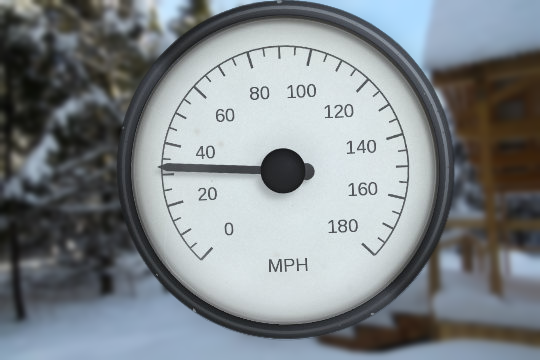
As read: **32.5** mph
